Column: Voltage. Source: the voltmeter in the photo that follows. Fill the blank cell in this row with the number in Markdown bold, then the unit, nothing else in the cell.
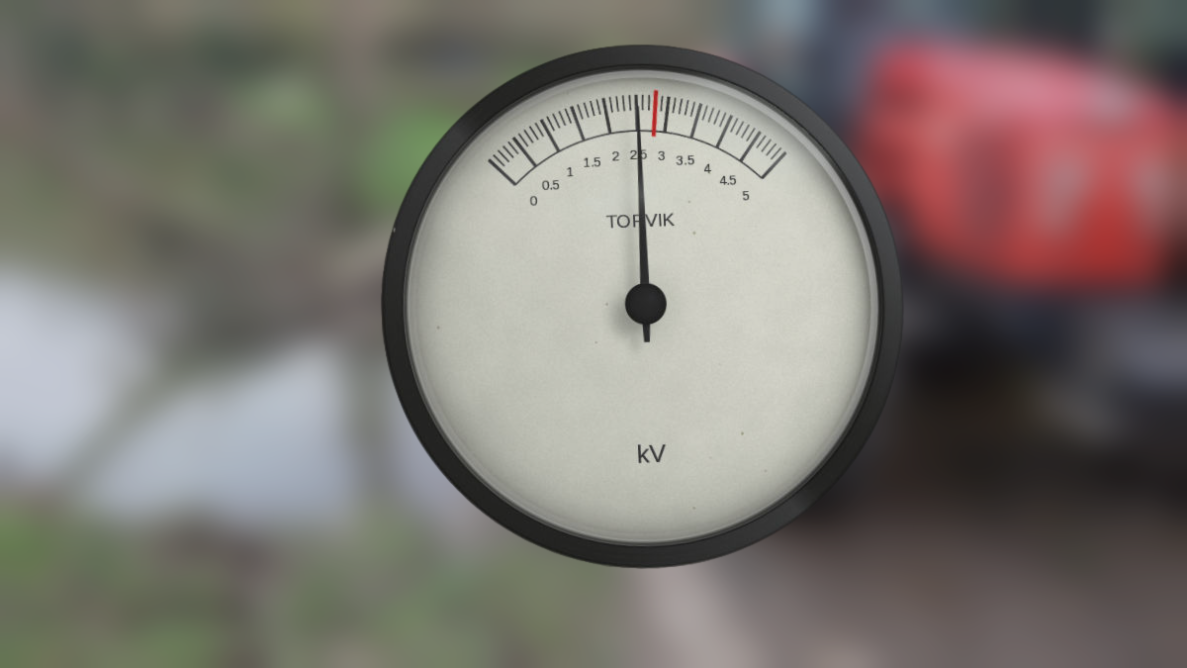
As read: **2.5** kV
